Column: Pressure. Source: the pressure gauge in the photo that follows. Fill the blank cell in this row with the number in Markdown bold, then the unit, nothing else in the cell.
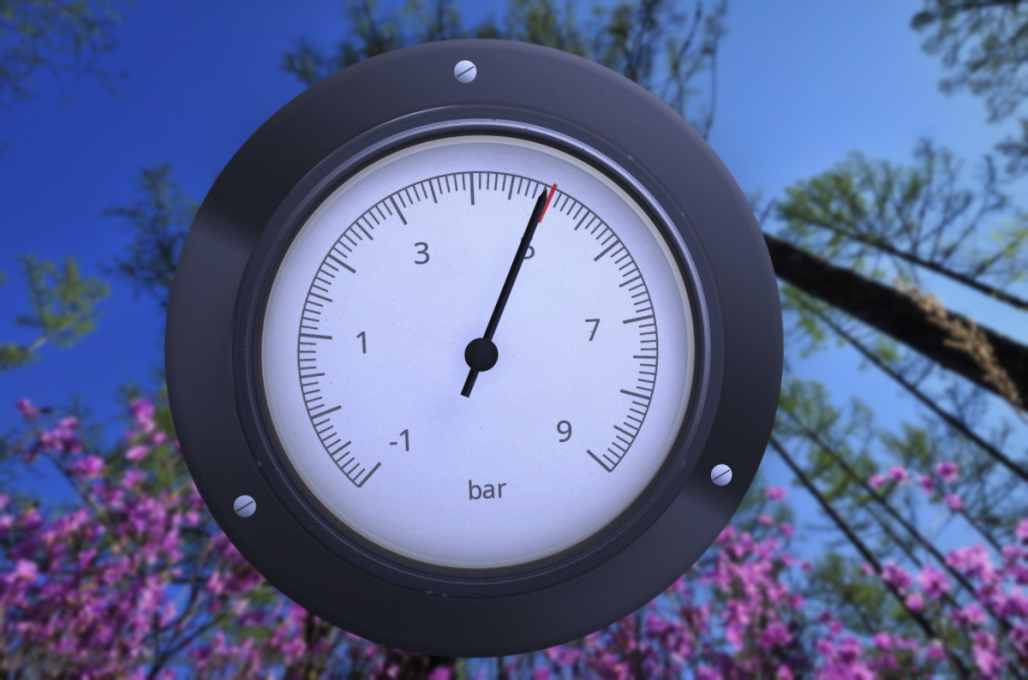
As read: **4.9** bar
